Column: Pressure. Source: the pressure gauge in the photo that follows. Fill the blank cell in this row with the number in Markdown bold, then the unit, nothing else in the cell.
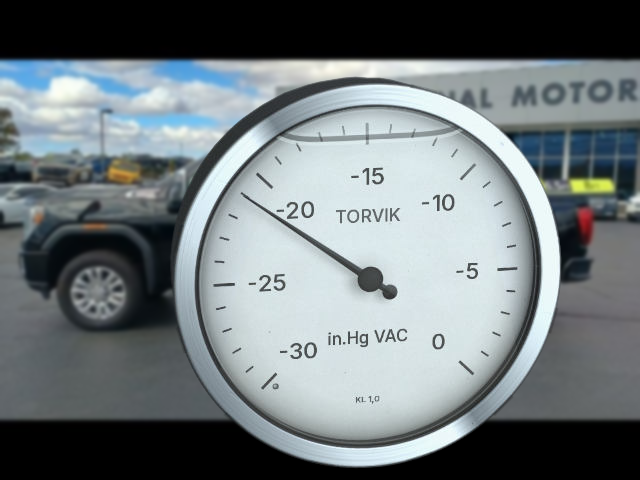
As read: **-21** inHg
